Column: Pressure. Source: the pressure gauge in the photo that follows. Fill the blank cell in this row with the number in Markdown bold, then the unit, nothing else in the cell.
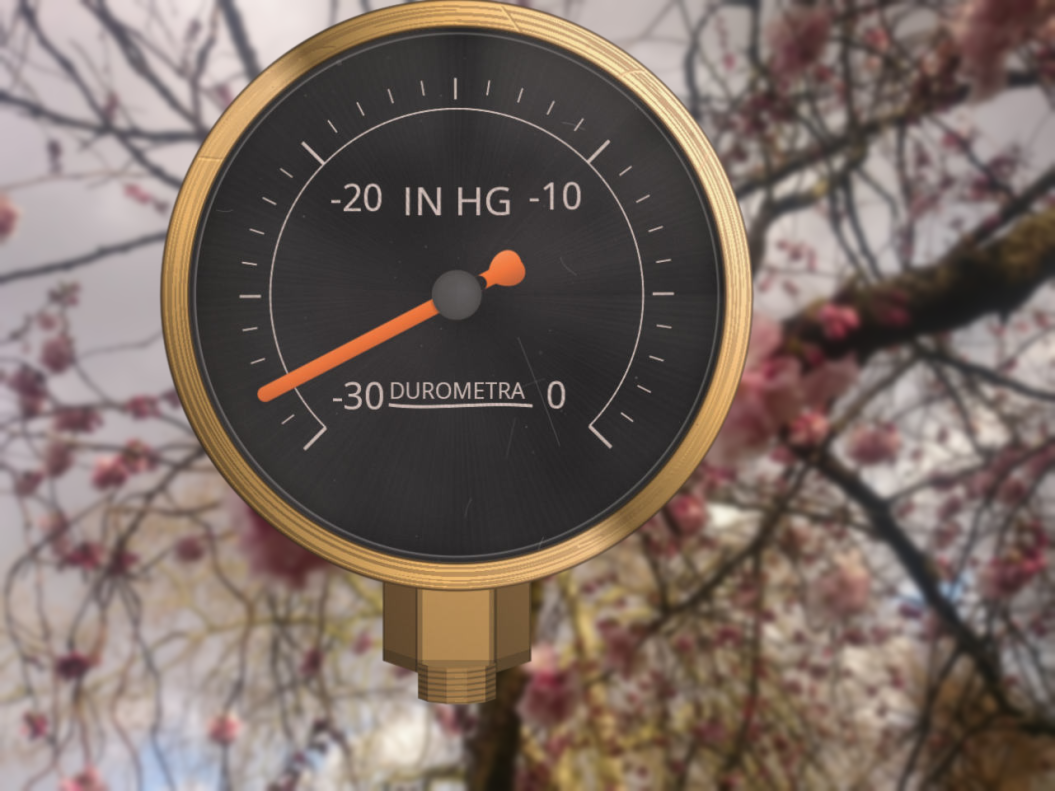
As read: **-28** inHg
